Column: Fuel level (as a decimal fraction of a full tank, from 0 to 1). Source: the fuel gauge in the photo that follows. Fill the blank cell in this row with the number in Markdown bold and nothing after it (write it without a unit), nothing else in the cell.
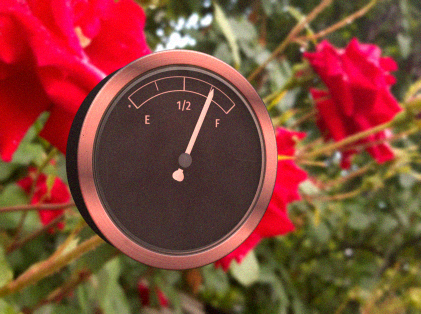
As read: **0.75**
